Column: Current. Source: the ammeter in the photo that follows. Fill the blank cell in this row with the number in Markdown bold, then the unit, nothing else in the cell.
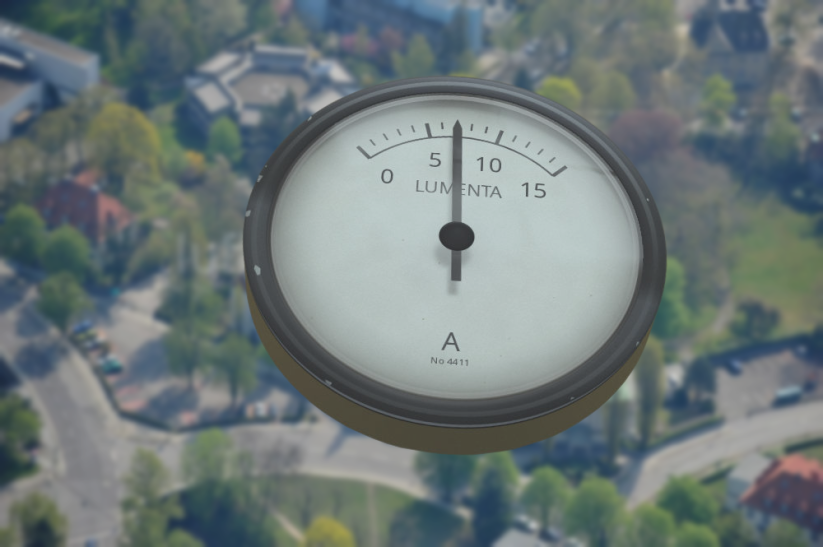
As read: **7** A
